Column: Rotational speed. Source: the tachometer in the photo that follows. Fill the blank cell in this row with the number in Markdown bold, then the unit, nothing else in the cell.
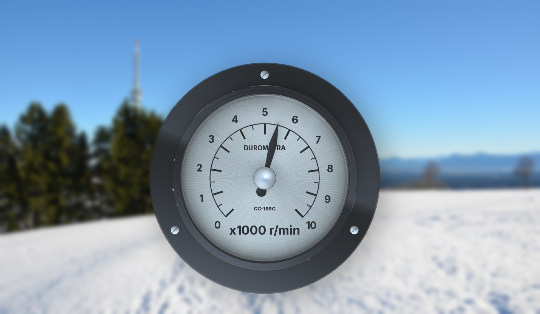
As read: **5500** rpm
